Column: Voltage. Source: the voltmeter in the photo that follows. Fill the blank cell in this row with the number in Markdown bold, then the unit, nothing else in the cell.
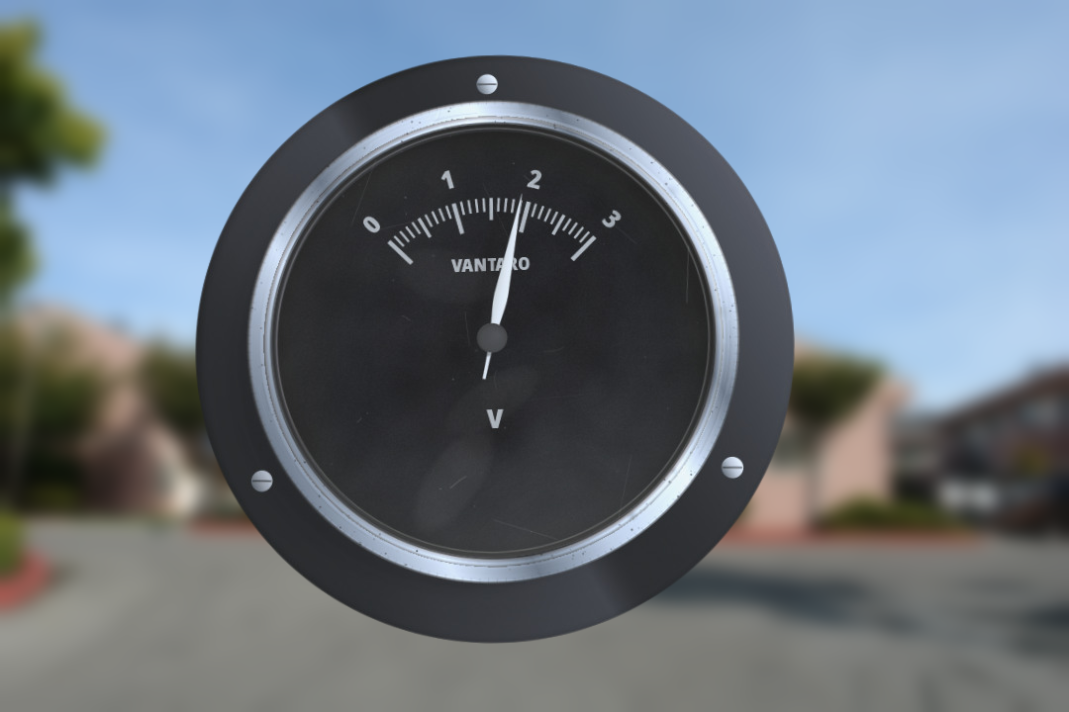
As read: **1.9** V
